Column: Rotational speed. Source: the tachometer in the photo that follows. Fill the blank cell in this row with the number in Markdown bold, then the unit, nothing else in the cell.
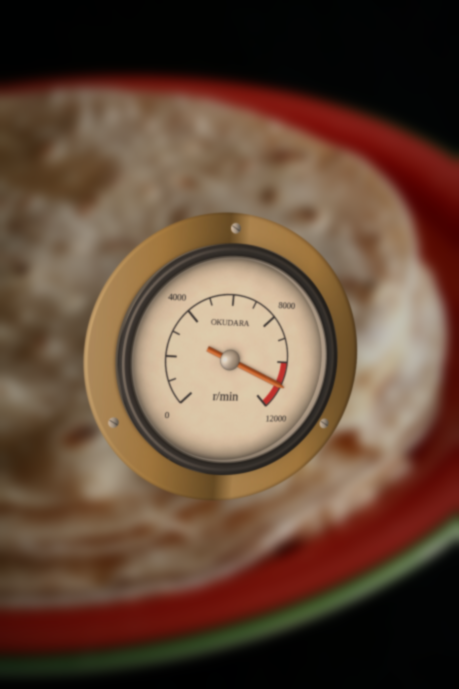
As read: **11000** rpm
